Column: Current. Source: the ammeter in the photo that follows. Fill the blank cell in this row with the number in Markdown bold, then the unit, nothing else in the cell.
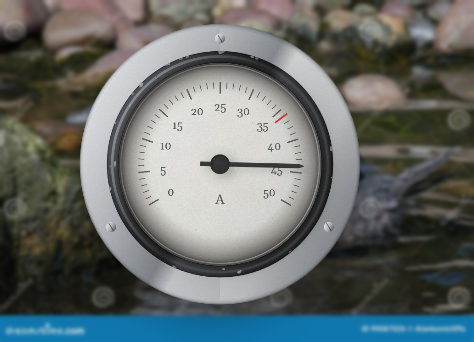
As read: **44** A
